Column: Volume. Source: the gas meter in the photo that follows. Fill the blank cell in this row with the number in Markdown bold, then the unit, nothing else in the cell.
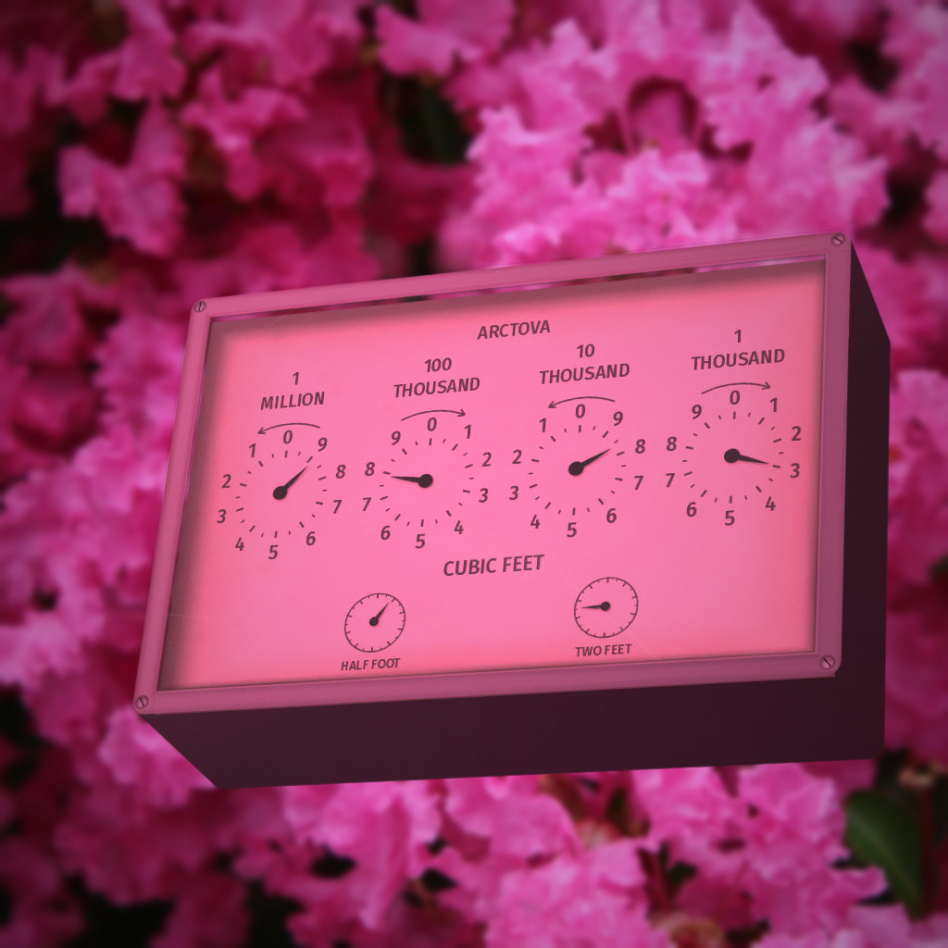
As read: **878300** ft³
